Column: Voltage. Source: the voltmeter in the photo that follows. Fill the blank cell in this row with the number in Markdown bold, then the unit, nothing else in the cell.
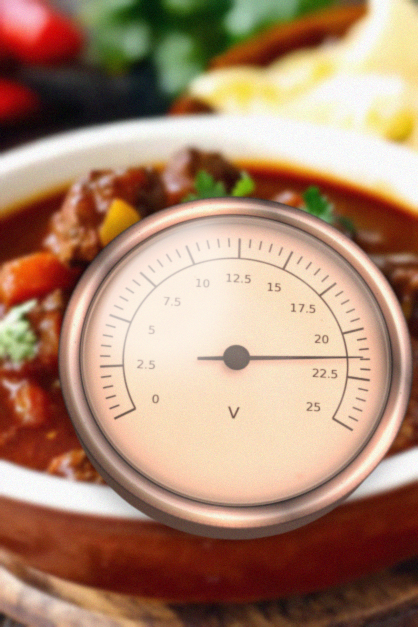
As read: **21.5** V
